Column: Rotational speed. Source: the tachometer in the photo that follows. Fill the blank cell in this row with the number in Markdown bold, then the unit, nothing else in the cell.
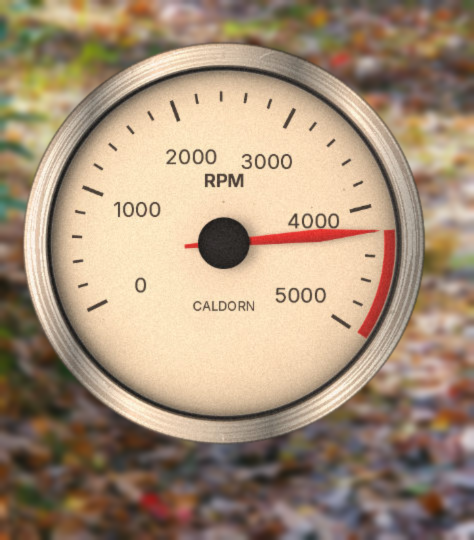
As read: **4200** rpm
